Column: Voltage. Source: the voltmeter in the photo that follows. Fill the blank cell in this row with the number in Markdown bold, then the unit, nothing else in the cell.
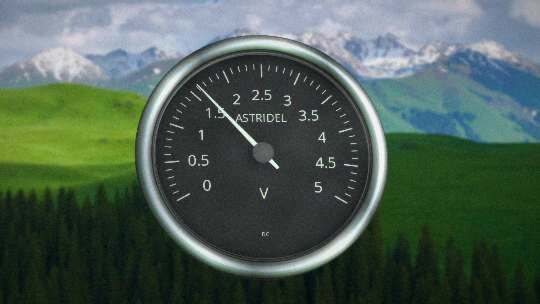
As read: **1.6** V
